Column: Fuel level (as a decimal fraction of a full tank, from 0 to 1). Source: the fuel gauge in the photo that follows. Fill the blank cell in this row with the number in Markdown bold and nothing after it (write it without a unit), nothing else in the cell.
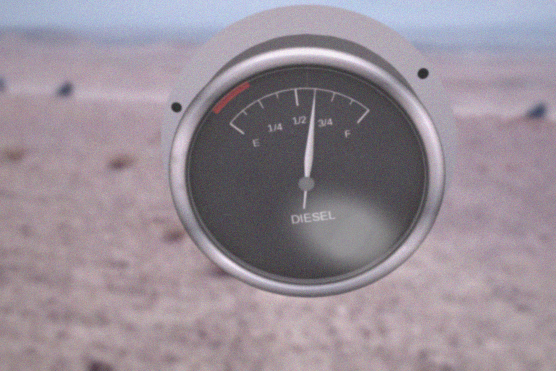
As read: **0.625**
